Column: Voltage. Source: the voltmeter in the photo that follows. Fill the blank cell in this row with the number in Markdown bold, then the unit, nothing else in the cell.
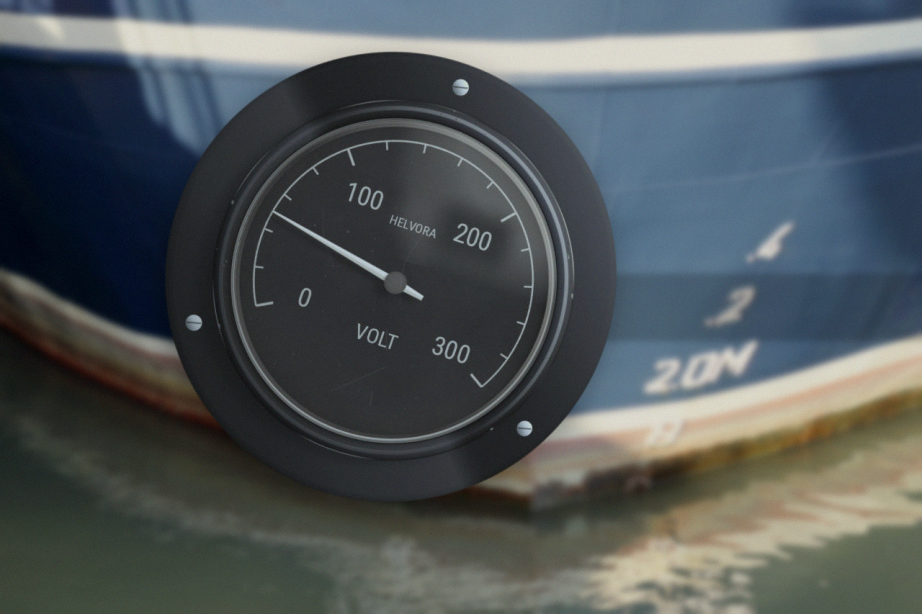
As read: **50** V
